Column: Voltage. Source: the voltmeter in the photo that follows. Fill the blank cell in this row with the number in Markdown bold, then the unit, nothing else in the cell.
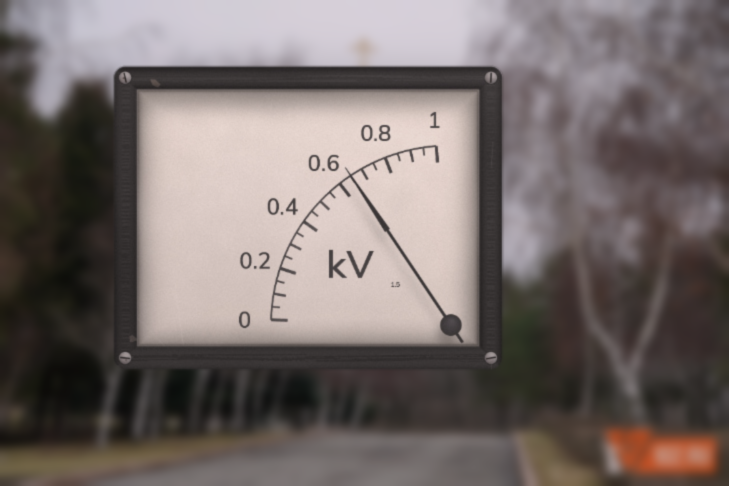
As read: **0.65** kV
